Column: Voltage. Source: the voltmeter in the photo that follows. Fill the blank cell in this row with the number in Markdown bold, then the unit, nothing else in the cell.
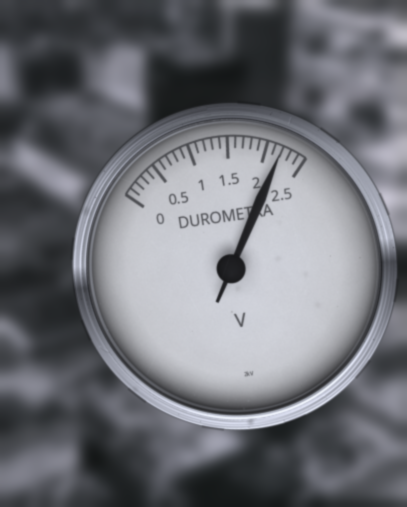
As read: **2.2** V
